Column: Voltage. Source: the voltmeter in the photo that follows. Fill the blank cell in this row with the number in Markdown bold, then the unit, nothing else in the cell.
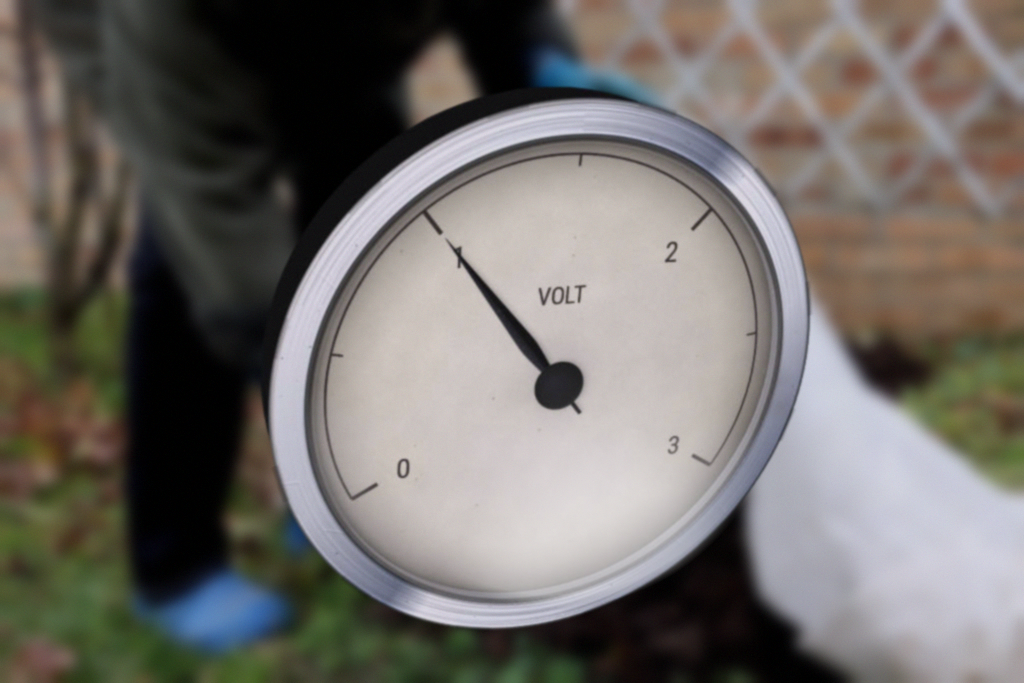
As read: **1** V
